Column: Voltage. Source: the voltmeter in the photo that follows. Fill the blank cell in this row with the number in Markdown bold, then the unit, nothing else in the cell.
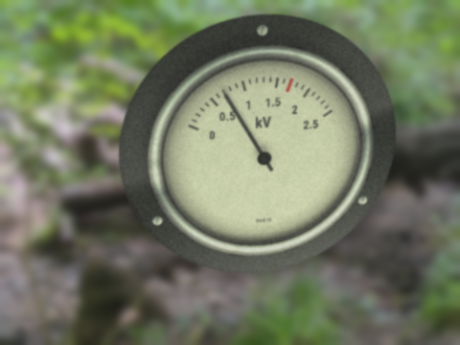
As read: **0.7** kV
